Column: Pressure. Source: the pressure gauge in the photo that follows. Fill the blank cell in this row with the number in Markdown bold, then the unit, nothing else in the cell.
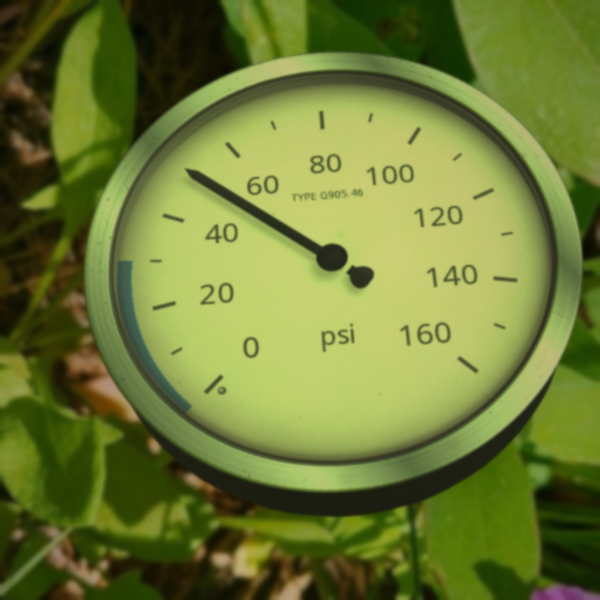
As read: **50** psi
